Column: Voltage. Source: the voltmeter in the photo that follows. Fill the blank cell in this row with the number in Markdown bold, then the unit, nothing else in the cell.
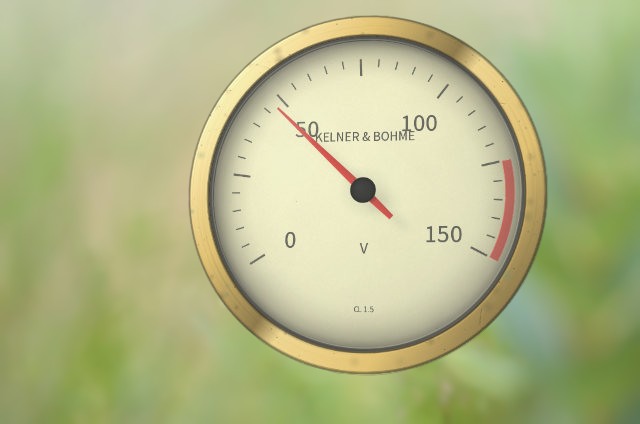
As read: **47.5** V
